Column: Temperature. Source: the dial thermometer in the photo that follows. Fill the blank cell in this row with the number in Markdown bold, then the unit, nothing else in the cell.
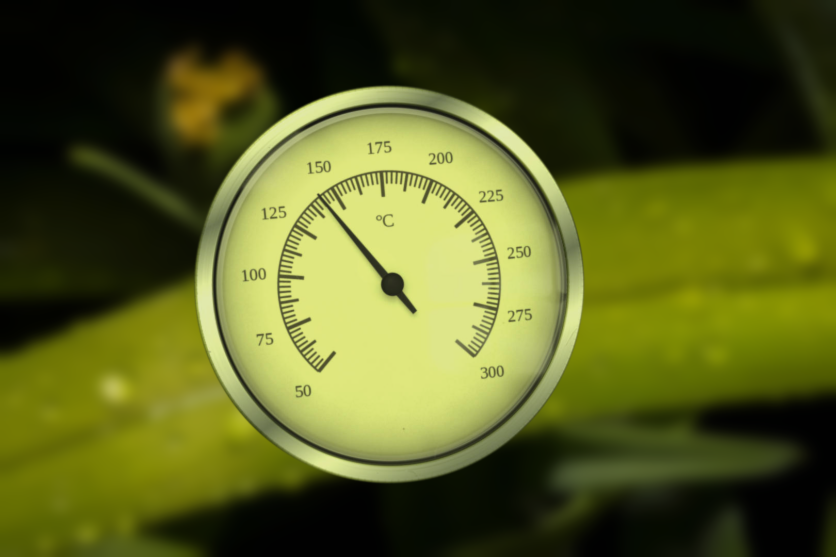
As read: **142.5** °C
